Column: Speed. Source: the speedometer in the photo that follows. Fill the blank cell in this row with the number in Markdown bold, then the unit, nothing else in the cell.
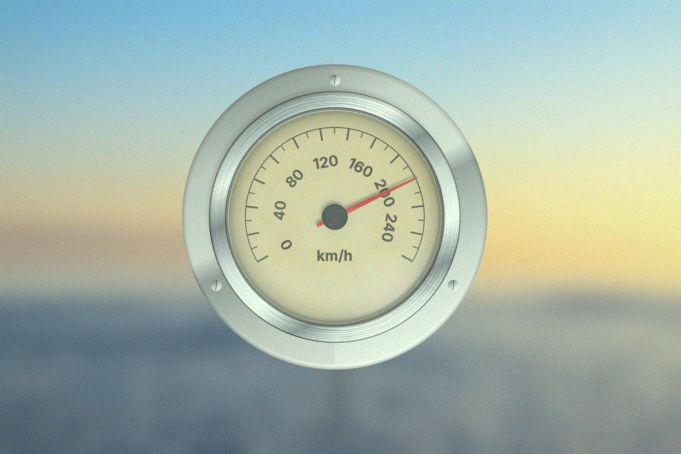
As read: **200** km/h
